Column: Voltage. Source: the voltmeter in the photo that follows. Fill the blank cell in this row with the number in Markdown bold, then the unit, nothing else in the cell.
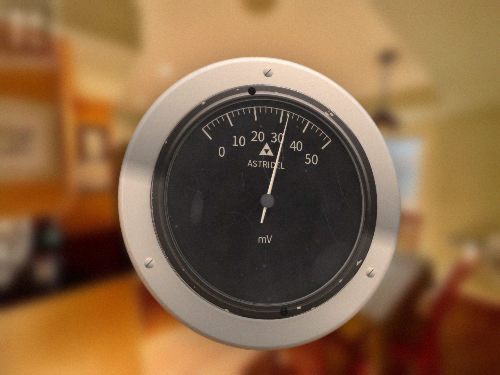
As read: **32** mV
